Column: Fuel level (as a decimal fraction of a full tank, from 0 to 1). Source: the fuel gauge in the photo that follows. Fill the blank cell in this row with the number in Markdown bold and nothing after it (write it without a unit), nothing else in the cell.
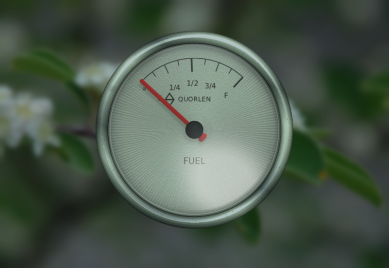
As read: **0**
